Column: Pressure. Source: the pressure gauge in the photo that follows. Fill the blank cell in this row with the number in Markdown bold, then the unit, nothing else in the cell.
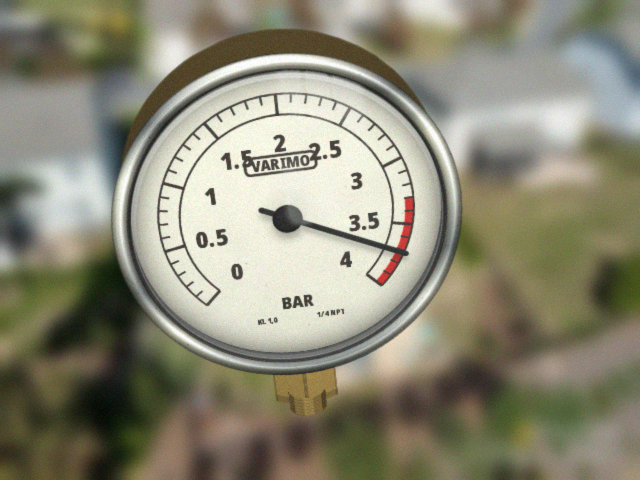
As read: **3.7** bar
